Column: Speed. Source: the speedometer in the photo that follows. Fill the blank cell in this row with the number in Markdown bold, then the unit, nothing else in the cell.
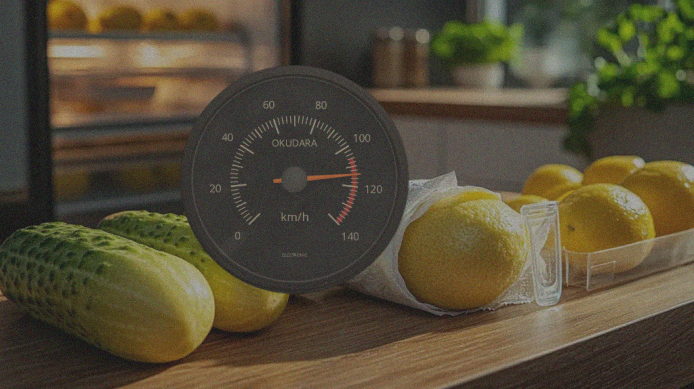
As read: **114** km/h
